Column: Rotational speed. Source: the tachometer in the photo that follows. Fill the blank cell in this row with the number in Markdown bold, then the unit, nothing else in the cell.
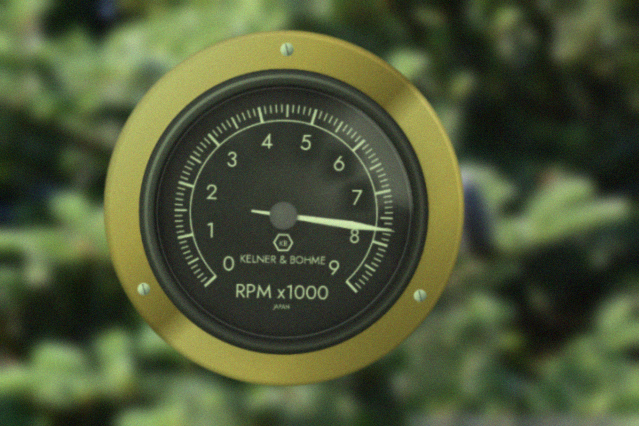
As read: **7700** rpm
